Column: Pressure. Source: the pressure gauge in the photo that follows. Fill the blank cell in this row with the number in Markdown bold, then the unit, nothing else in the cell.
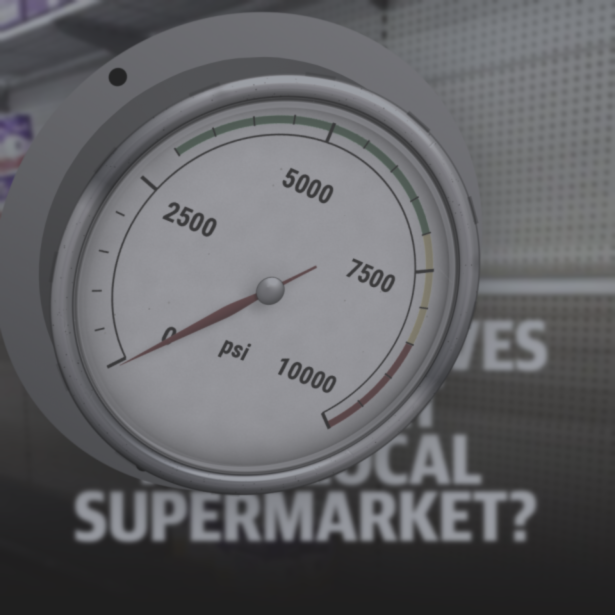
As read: **0** psi
